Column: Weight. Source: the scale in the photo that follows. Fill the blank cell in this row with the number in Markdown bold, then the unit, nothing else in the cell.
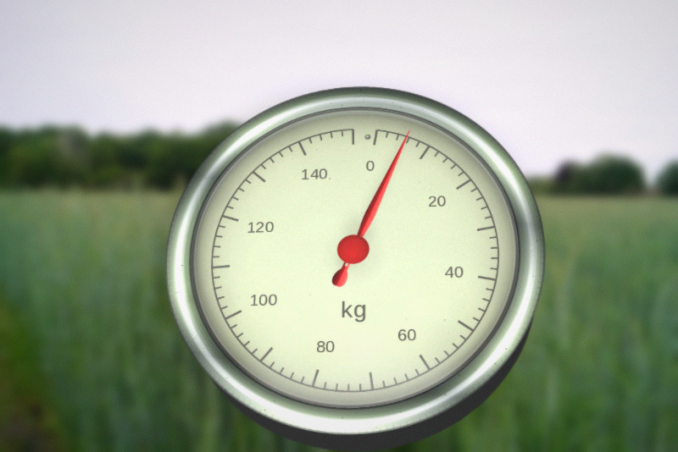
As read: **6** kg
